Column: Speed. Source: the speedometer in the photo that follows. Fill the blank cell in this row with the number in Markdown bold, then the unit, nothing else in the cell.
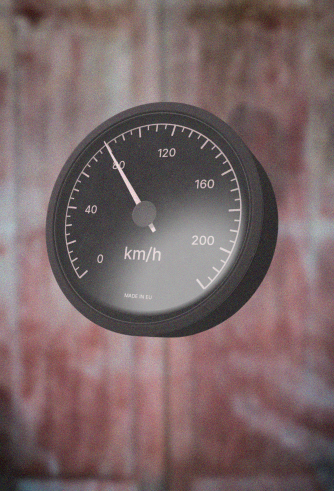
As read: **80** km/h
